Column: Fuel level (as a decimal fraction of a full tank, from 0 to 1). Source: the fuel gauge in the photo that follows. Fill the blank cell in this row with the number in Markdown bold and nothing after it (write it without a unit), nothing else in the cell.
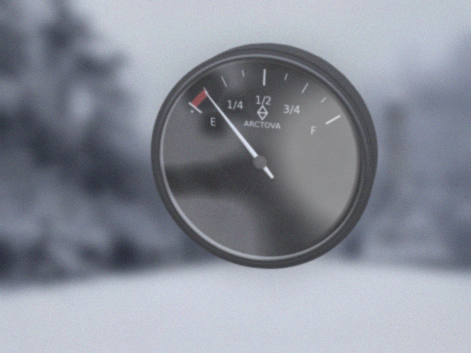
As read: **0.125**
